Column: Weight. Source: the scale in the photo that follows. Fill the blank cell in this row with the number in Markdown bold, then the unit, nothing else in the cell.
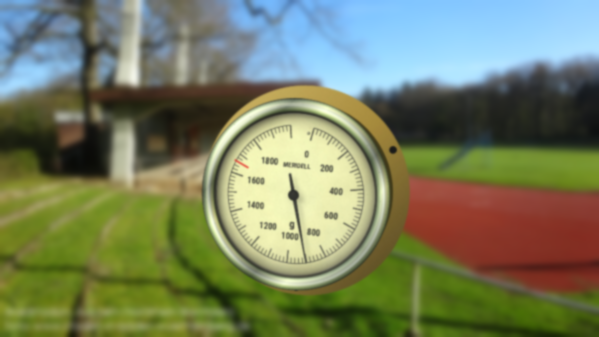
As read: **900** g
